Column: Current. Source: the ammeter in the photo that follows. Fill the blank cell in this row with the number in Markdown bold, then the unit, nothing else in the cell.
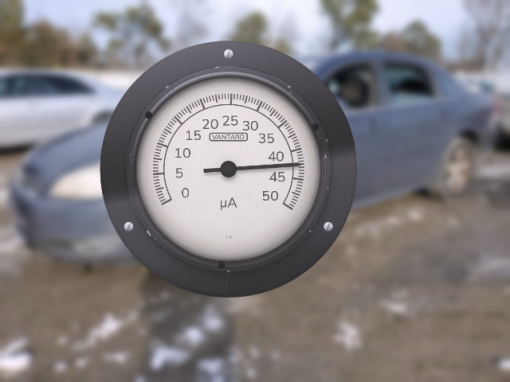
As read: **42.5** µA
